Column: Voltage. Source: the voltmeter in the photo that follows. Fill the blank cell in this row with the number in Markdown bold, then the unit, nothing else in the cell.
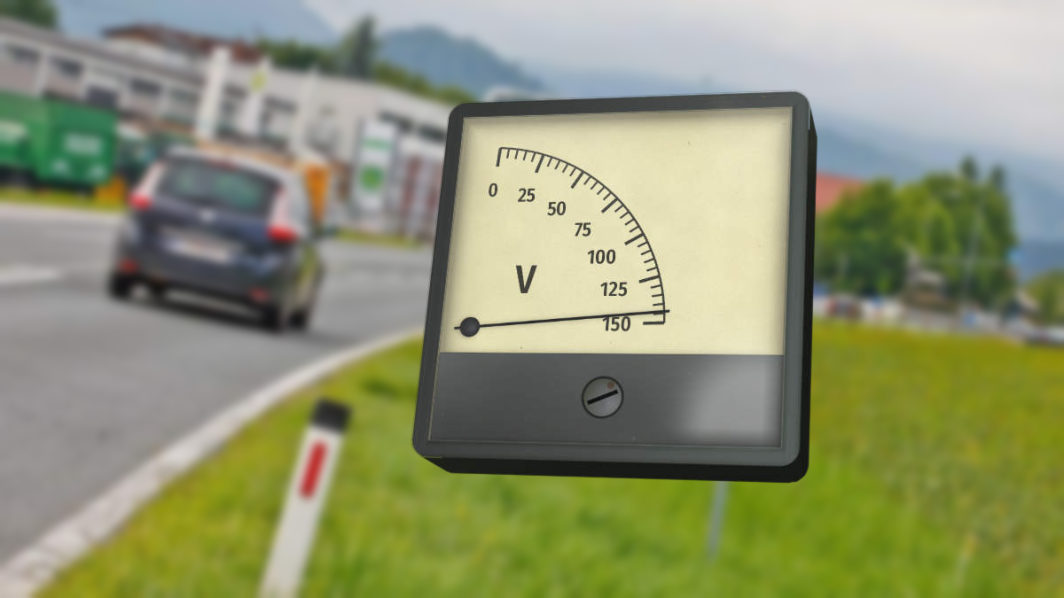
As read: **145** V
